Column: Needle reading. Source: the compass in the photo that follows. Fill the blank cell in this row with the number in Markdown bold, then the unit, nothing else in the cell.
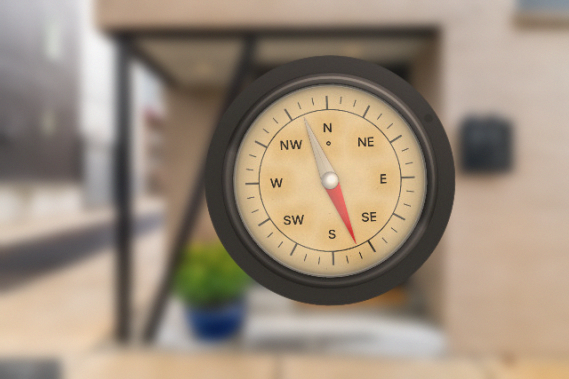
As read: **160** °
